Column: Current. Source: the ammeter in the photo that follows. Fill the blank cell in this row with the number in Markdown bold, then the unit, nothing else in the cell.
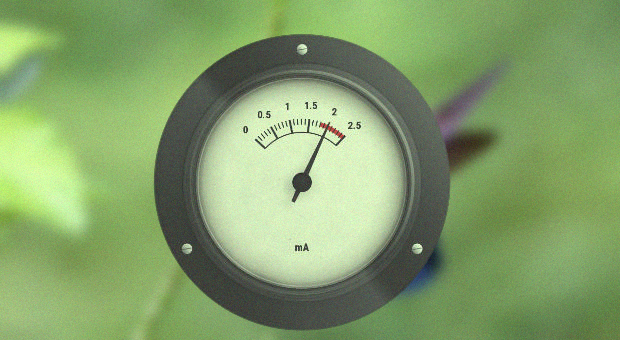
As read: **2** mA
